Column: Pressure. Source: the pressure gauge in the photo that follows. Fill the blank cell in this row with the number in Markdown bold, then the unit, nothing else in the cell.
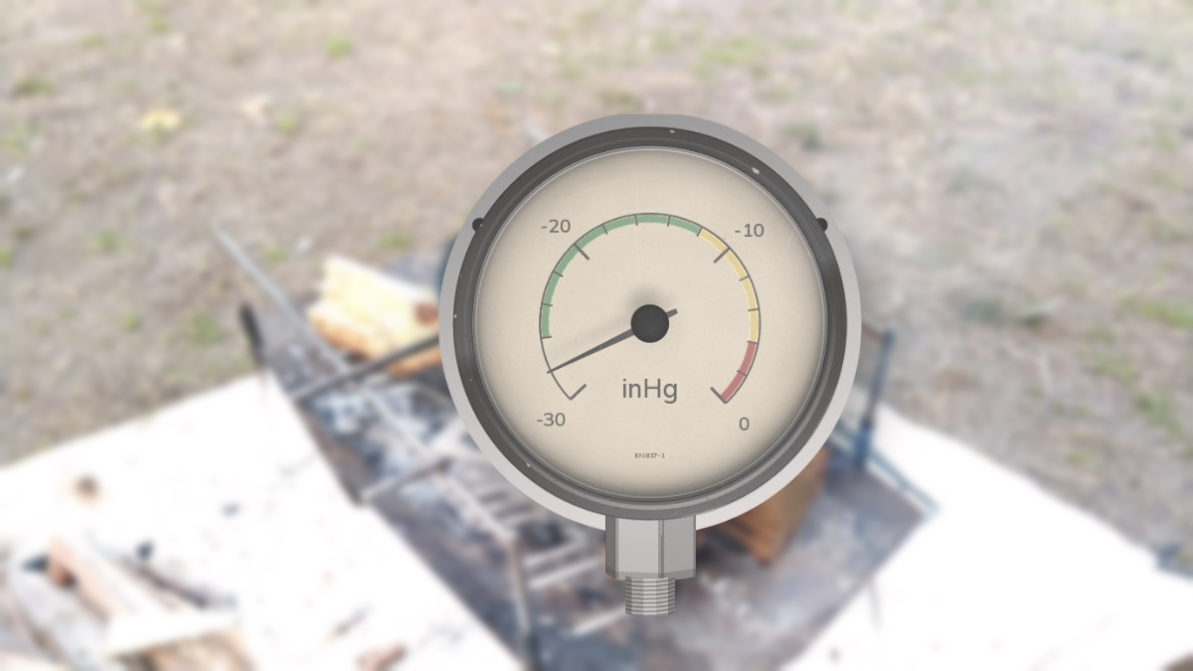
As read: **-28** inHg
